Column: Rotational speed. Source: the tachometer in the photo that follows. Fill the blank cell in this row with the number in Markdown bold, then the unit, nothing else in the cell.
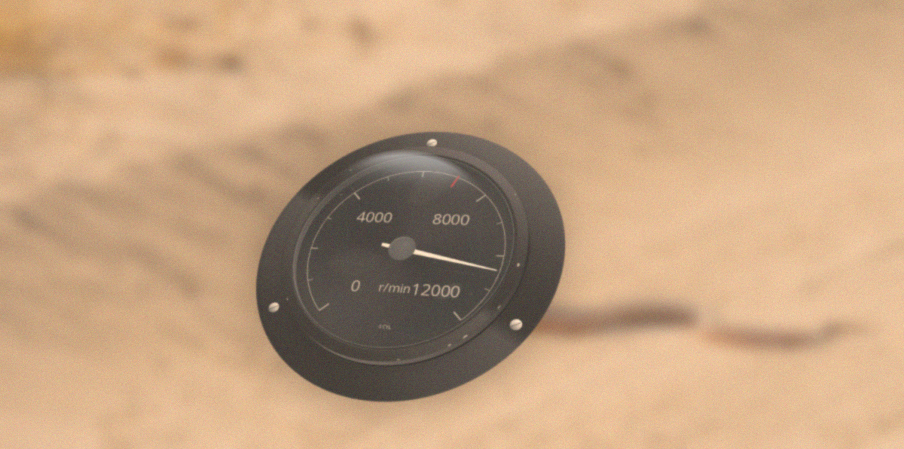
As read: **10500** rpm
